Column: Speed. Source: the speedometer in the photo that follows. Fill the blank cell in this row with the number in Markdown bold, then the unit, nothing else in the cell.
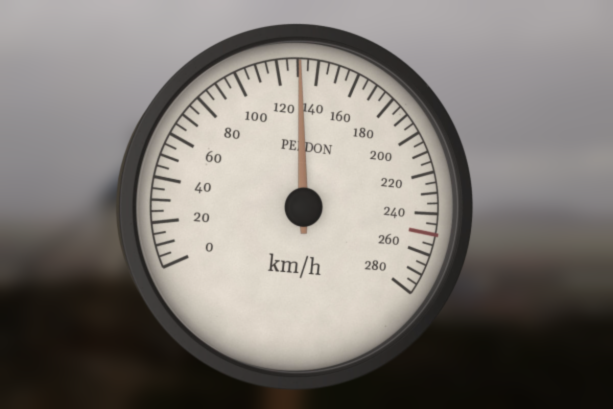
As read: **130** km/h
